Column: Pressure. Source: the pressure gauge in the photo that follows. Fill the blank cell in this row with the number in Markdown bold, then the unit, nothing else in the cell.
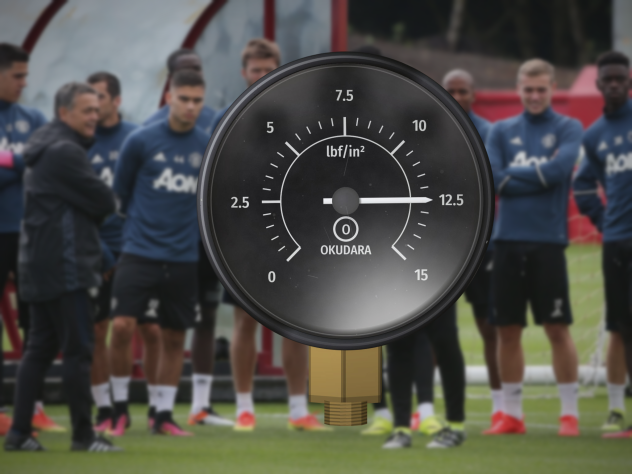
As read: **12.5** psi
